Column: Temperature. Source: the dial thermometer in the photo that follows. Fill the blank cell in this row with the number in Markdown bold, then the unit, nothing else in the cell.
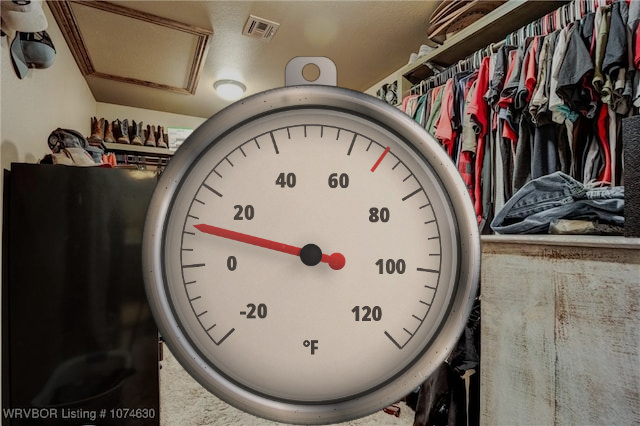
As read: **10** °F
